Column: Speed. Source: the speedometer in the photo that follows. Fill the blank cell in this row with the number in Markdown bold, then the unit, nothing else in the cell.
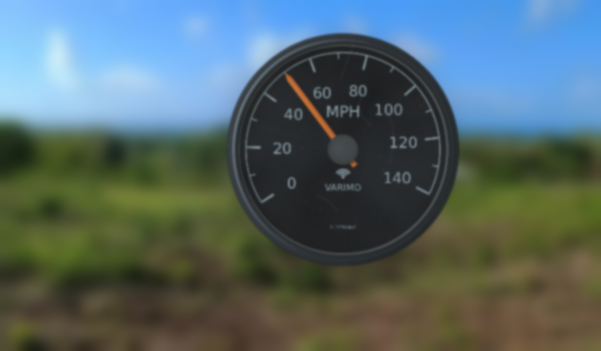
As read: **50** mph
